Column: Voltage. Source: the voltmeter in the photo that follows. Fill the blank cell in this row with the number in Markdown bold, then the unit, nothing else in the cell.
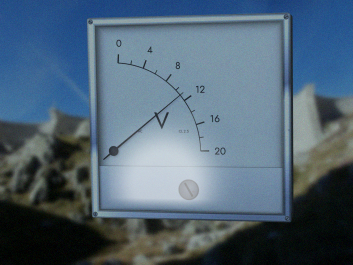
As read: **11** V
